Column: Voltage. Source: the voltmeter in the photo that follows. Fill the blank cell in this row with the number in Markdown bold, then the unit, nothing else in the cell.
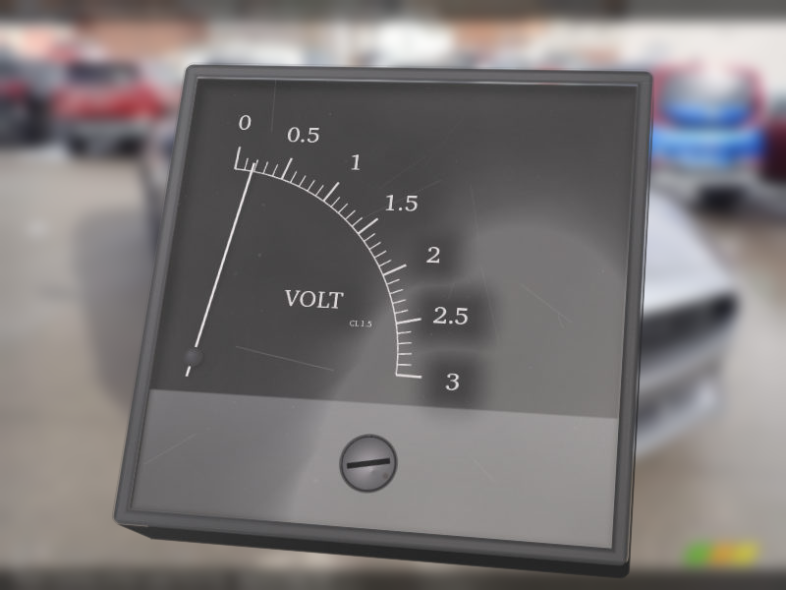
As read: **0.2** V
